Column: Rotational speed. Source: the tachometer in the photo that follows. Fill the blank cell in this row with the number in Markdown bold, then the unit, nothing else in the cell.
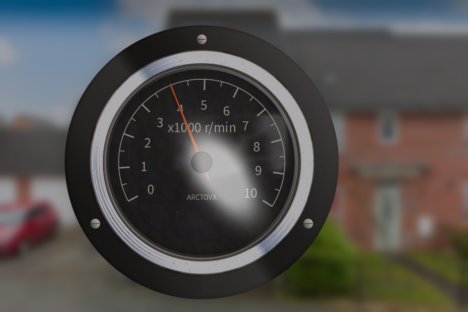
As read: **4000** rpm
